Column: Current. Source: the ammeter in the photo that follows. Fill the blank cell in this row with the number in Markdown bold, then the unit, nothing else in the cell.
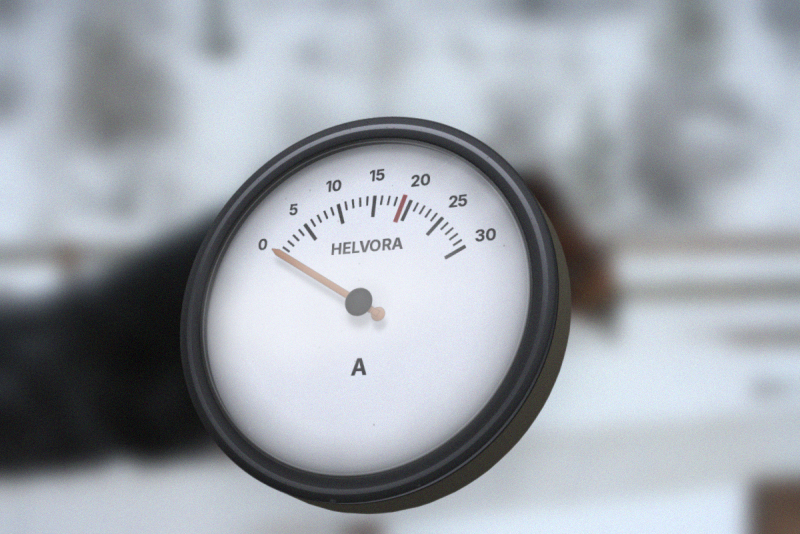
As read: **0** A
